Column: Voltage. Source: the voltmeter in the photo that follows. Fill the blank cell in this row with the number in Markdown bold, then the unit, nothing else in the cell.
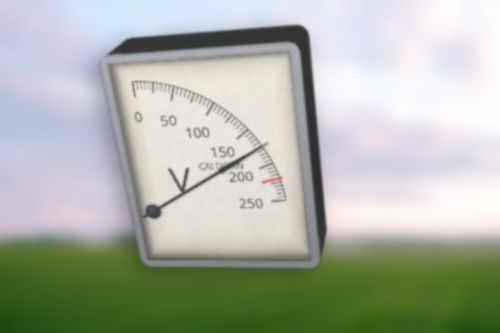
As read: **175** V
